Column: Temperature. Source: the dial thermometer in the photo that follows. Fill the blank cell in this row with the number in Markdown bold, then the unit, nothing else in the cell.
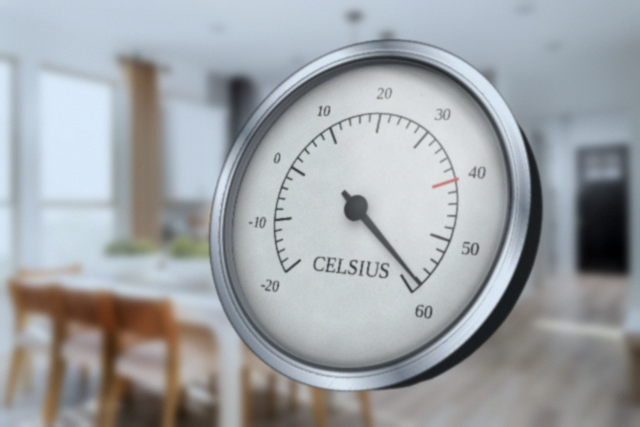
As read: **58** °C
